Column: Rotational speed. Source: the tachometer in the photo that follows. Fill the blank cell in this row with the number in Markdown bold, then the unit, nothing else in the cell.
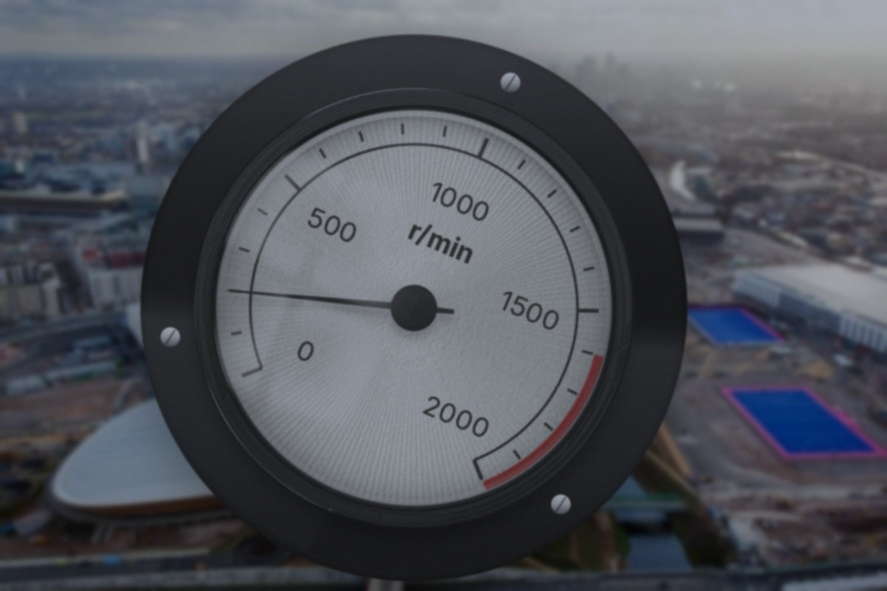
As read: **200** rpm
